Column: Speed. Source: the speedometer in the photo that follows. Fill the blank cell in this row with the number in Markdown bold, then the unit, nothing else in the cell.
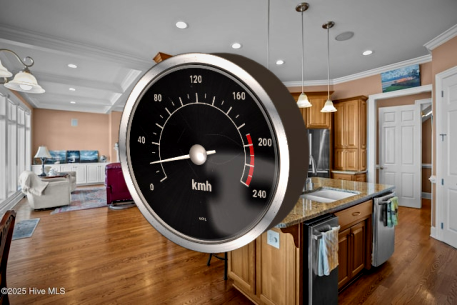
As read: **20** km/h
